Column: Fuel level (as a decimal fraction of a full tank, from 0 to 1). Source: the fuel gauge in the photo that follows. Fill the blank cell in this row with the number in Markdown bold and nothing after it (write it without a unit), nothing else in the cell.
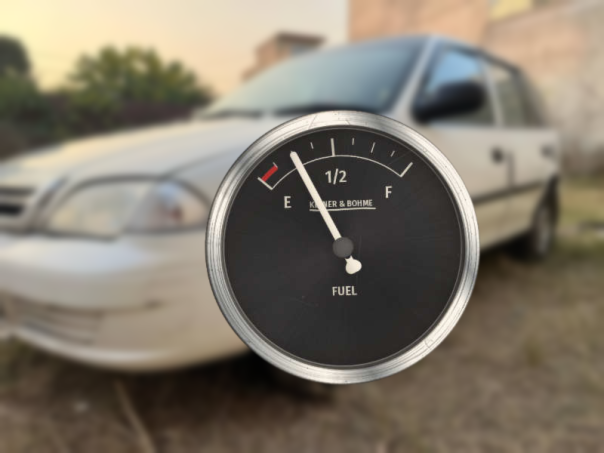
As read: **0.25**
